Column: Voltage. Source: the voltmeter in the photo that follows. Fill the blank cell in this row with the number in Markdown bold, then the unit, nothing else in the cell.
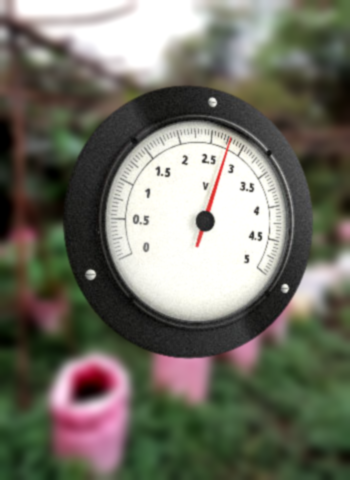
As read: **2.75** V
